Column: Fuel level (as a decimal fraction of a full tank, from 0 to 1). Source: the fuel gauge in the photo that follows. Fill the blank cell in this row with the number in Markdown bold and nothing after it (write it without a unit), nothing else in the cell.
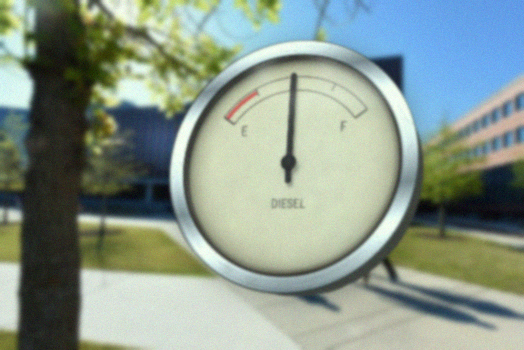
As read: **0.5**
